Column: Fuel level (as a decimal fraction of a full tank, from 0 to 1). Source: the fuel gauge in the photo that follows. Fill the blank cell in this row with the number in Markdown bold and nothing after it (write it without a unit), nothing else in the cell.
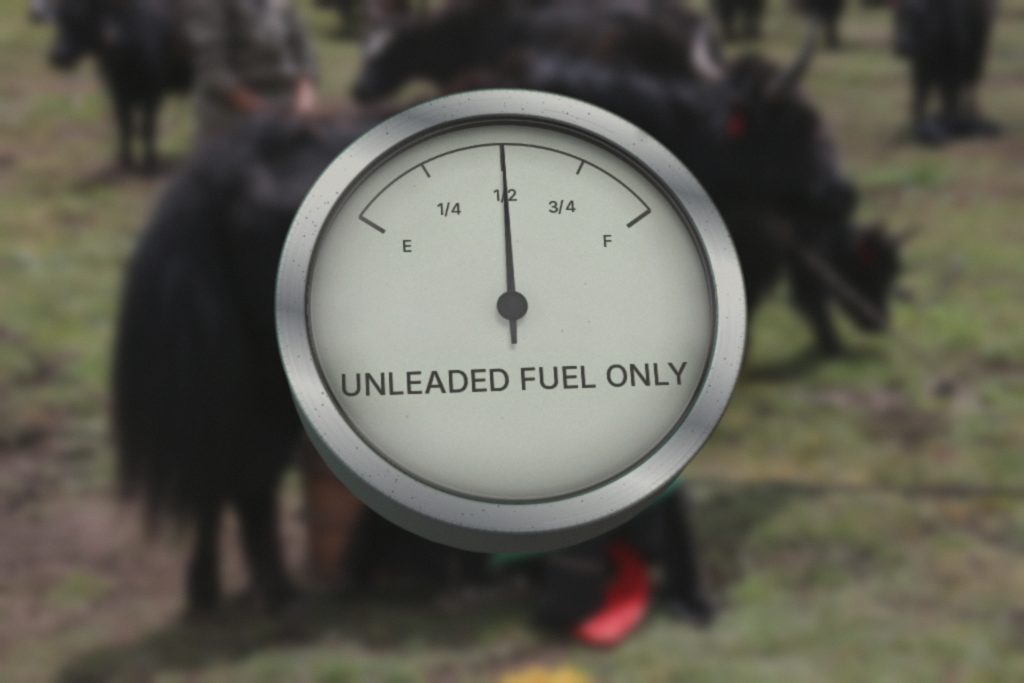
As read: **0.5**
